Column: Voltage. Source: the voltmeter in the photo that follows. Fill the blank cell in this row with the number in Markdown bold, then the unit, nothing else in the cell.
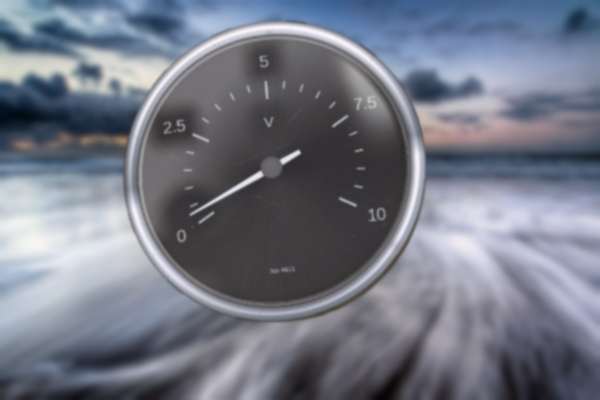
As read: **0.25** V
